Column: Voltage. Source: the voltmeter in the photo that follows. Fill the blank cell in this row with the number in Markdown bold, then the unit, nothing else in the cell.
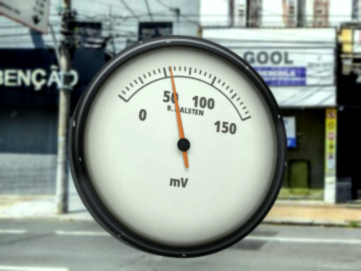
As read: **55** mV
